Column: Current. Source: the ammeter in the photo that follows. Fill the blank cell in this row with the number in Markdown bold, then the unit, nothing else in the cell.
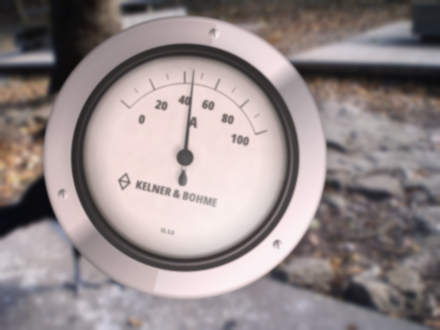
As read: **45** A
